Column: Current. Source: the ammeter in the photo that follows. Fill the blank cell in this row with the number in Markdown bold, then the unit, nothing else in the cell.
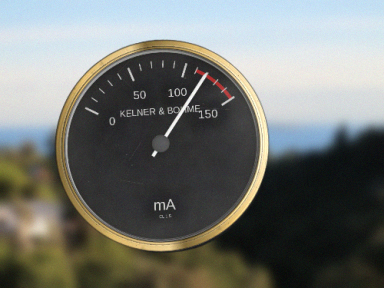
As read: **120** mA
